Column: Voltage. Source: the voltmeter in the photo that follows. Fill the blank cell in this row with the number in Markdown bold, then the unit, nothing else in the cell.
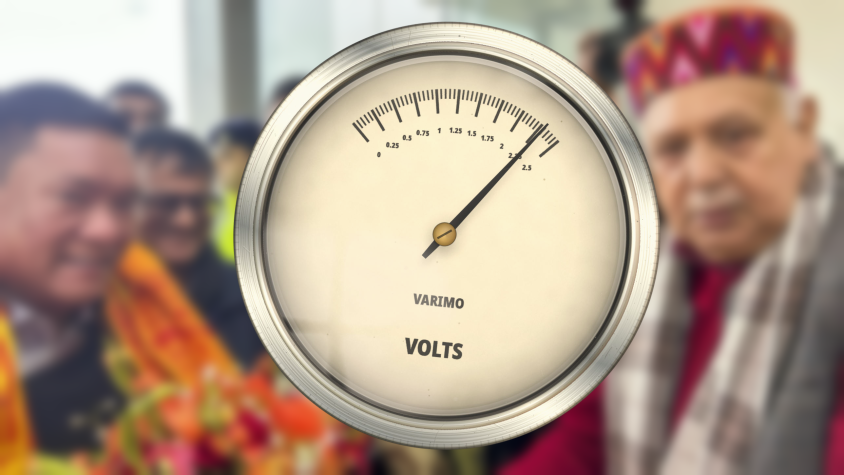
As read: **2.3** V
